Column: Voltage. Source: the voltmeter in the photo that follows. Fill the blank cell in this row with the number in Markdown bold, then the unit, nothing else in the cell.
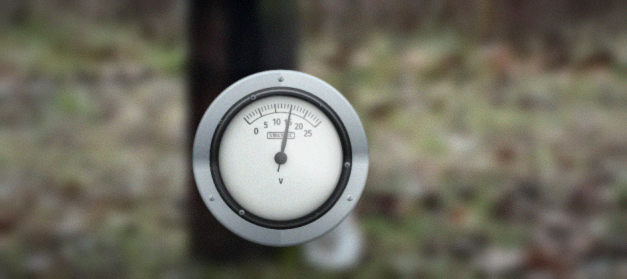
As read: **15** V
